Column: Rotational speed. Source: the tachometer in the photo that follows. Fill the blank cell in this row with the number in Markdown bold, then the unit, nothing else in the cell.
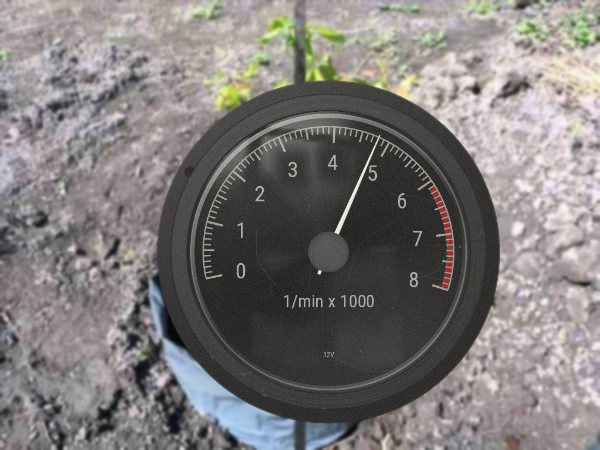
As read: **4800** rpm
